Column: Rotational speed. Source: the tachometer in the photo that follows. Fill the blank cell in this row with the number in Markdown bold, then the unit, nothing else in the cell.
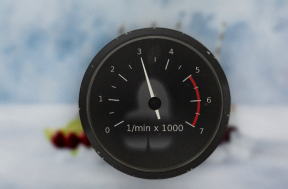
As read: **3000** rpm
